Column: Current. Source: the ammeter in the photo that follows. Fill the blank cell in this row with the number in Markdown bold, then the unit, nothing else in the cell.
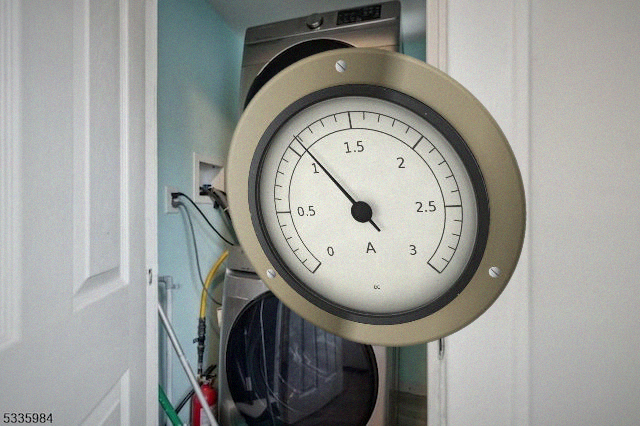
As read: **1.1** A
